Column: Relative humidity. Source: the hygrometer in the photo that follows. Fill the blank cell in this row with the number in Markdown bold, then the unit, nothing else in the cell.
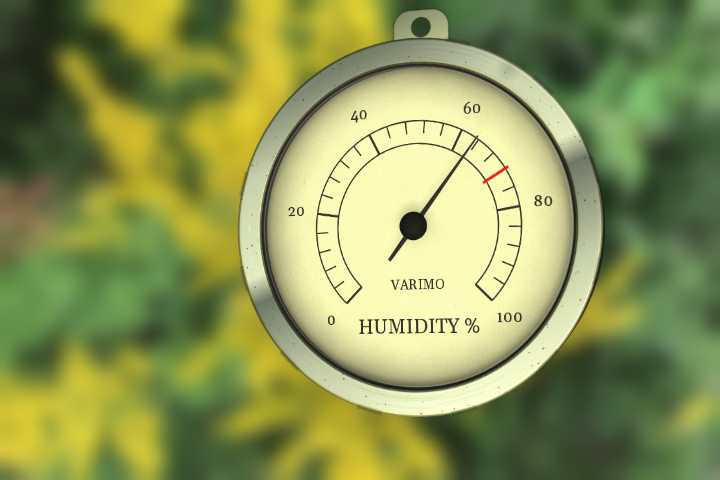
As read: **64** %
